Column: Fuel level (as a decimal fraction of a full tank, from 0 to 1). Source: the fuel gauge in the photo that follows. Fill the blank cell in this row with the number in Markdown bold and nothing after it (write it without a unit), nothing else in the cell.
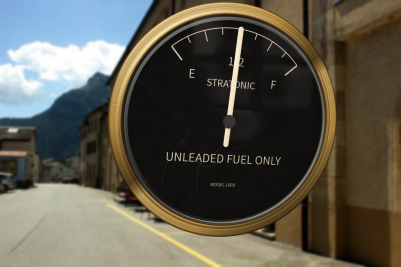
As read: **0.5**
